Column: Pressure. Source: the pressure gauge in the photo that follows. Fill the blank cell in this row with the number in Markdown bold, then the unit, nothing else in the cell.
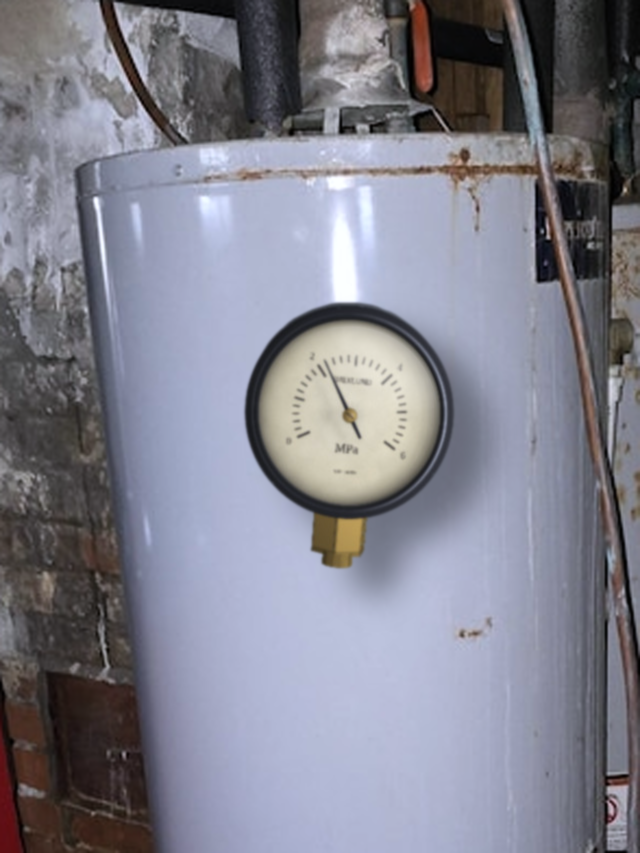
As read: **2.2** MPa
